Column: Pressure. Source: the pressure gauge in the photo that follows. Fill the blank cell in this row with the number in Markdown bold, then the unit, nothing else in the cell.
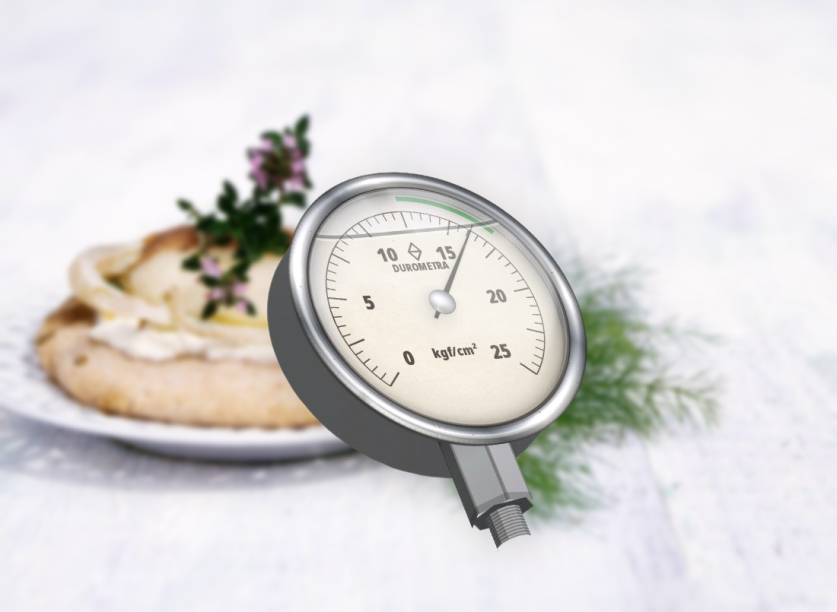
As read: **16** kg/cm²
